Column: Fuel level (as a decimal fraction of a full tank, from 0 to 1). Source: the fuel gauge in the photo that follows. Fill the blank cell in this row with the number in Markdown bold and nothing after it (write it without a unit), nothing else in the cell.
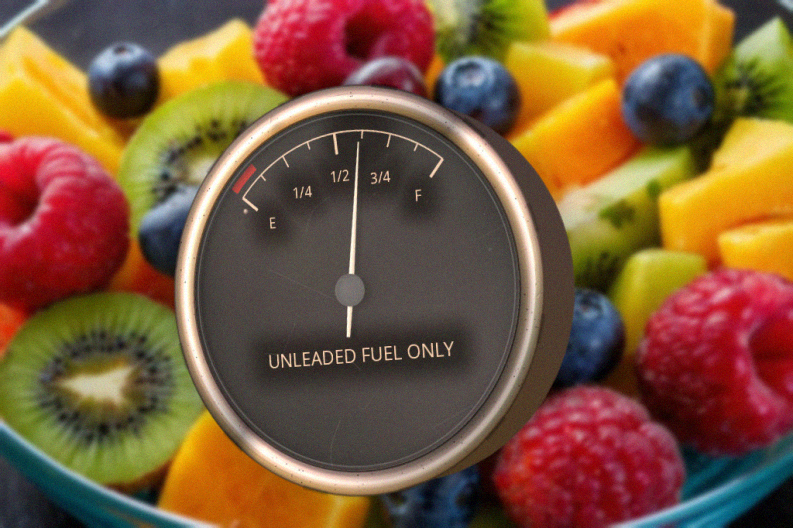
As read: **0.625**
